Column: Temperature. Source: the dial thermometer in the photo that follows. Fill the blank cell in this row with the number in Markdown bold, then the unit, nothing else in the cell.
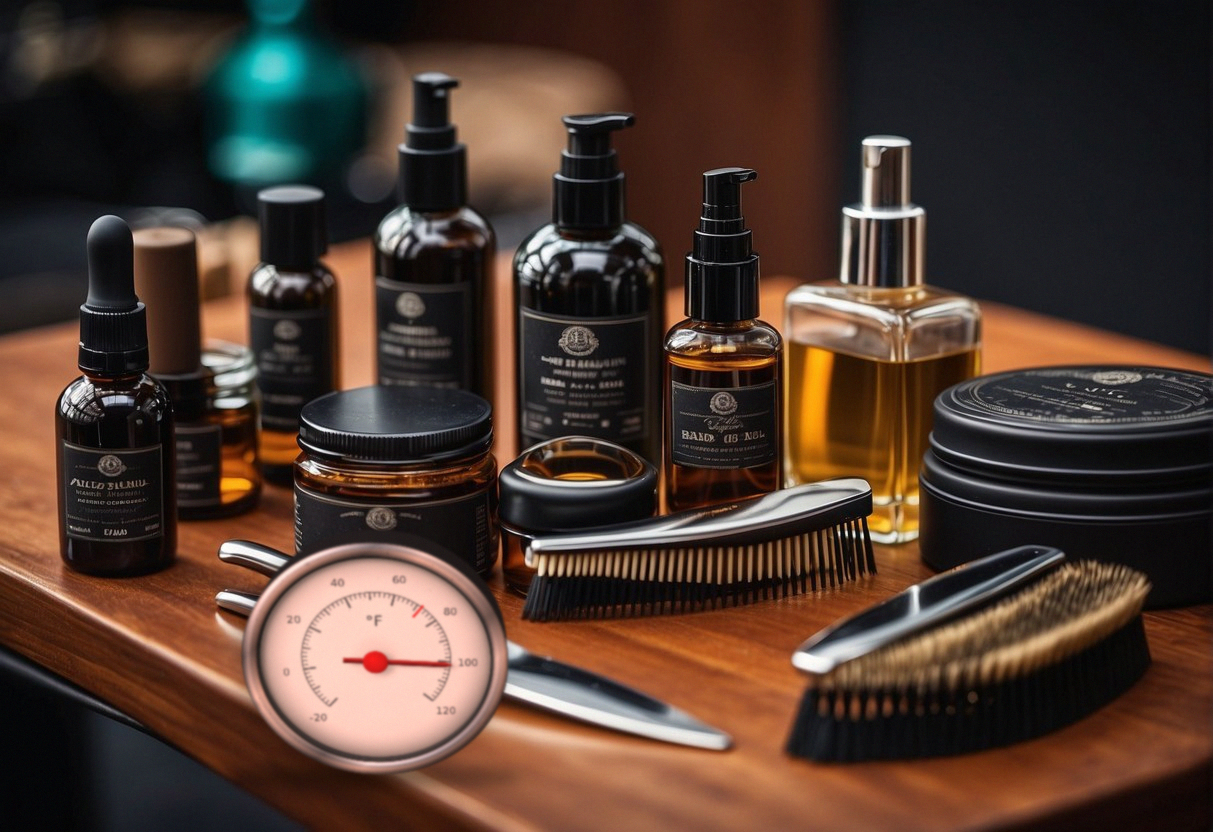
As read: **100** °F
